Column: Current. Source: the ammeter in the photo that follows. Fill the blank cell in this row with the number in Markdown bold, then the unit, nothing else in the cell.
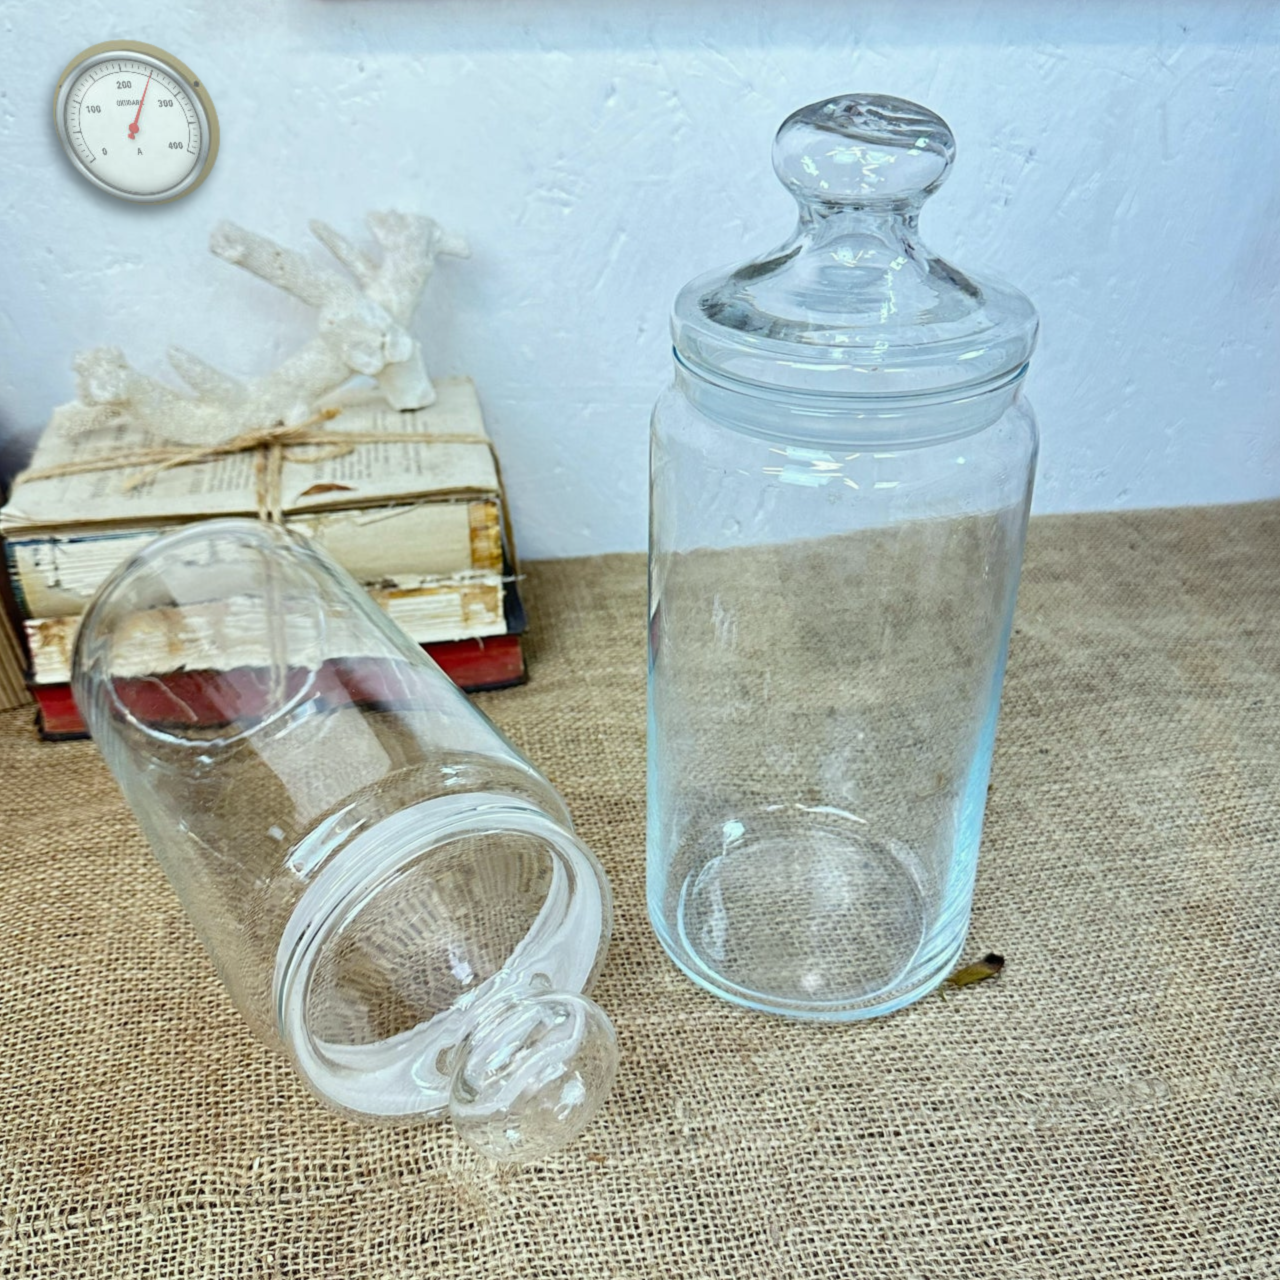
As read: **250** A
